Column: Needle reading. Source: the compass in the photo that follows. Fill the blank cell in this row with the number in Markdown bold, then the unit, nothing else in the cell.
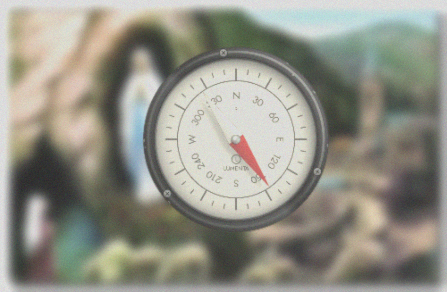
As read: **145** °
